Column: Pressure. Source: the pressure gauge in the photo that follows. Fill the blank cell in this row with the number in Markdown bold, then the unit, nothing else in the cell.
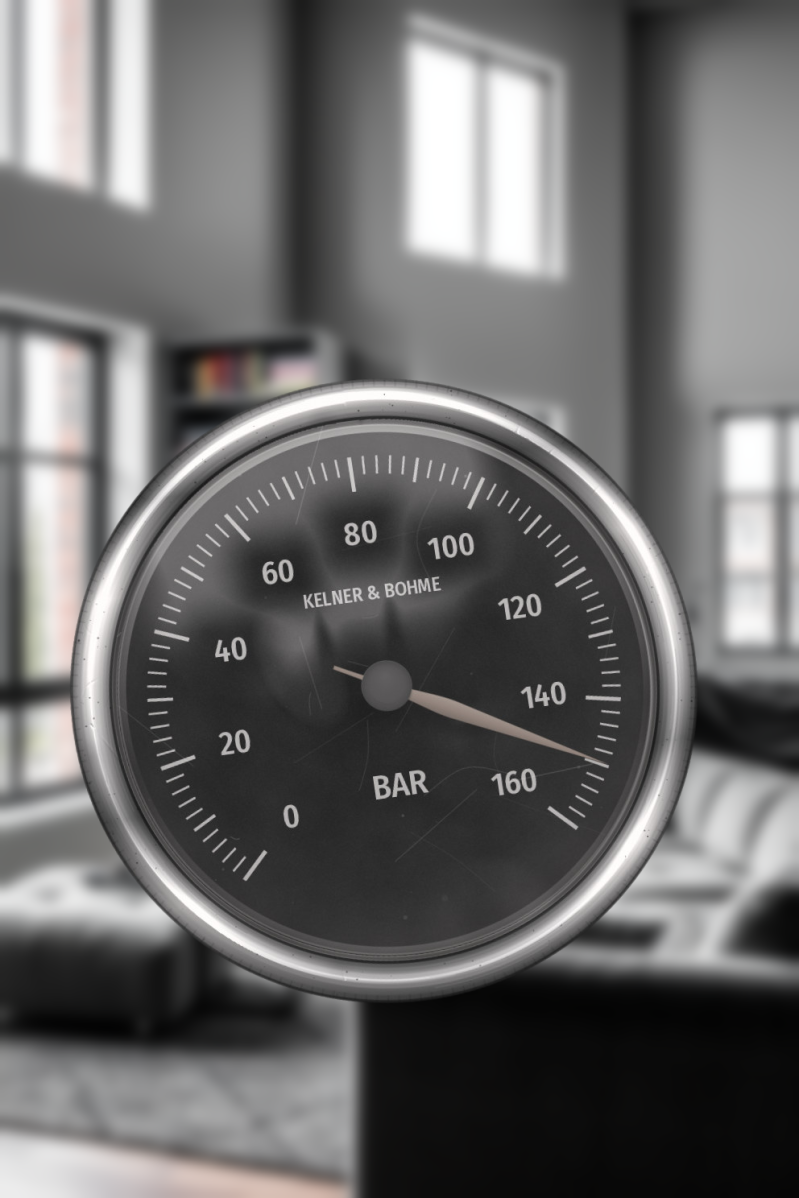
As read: **150** bar
